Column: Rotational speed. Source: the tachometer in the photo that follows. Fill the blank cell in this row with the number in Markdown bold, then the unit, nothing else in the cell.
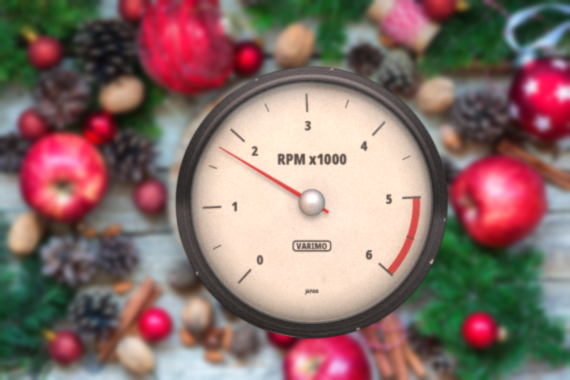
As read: **1750** rpm
